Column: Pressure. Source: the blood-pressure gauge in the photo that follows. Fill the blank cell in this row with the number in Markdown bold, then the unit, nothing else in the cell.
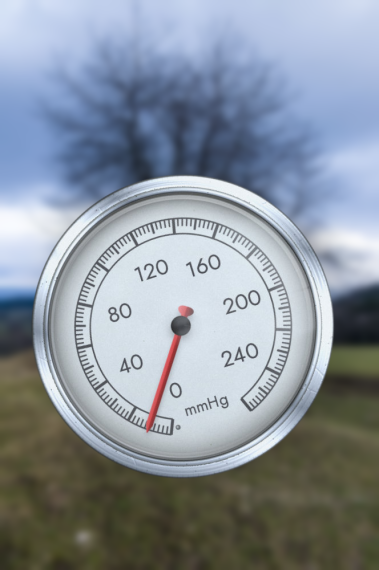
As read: **10** mmHg
